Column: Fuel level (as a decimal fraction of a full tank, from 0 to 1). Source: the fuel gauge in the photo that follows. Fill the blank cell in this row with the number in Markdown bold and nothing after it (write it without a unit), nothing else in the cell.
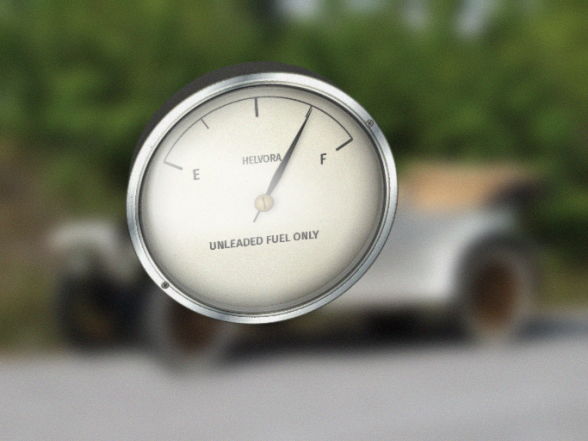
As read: **0.75**
